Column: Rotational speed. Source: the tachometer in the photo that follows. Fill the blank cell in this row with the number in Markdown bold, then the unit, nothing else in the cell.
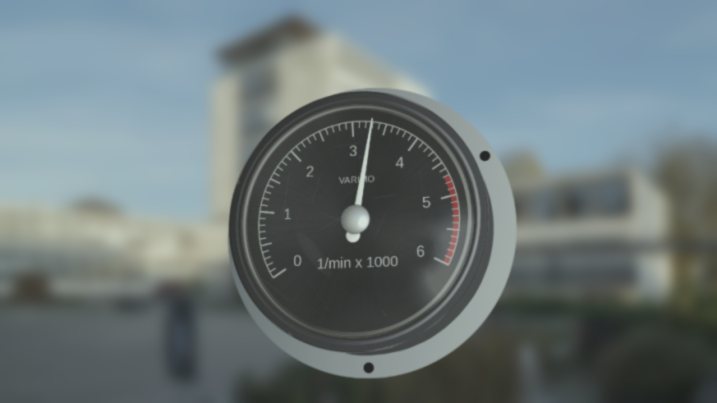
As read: **3300** rpm
